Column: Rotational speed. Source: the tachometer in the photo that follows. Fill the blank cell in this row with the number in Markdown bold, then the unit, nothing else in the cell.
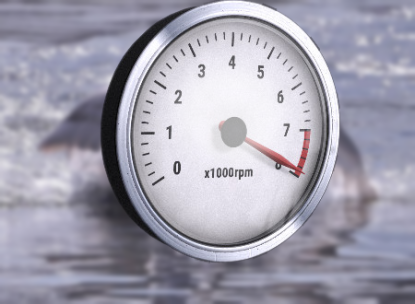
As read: **7900** rpm
